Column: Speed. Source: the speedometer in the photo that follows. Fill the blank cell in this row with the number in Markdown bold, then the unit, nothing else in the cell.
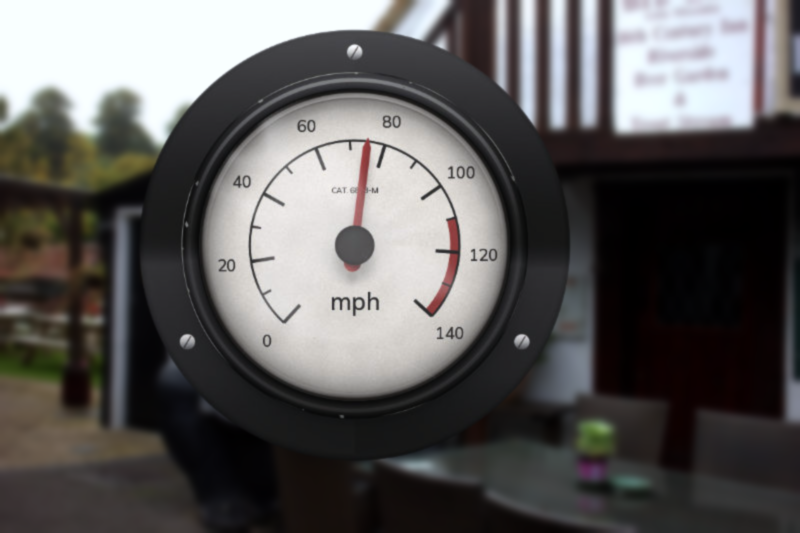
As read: **75** mph
